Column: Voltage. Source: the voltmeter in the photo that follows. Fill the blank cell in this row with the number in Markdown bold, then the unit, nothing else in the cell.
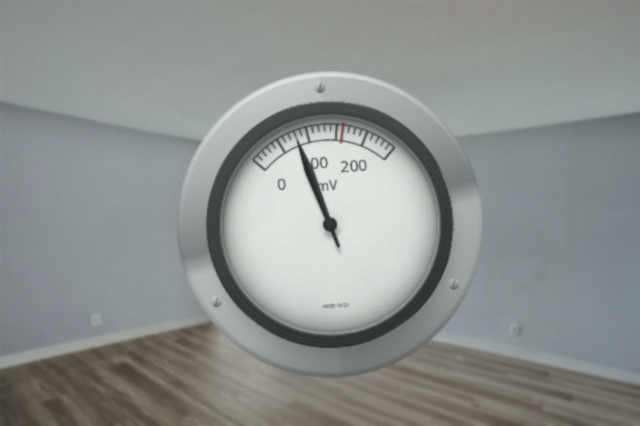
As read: **80** mV
